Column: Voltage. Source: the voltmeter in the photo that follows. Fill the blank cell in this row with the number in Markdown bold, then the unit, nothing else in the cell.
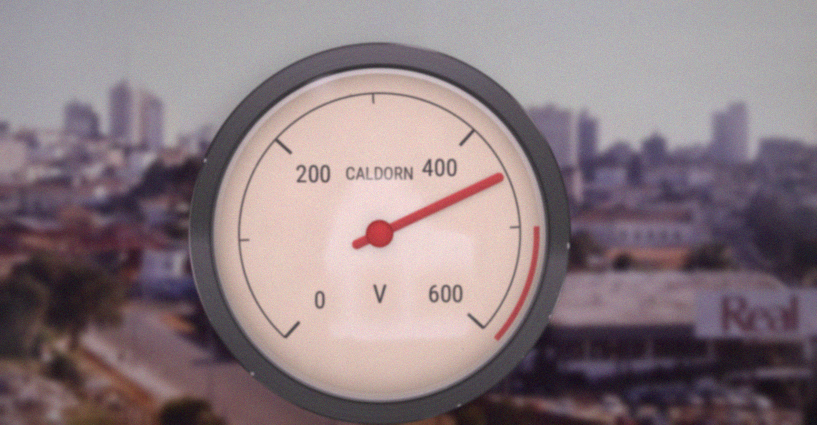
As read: **450** V
